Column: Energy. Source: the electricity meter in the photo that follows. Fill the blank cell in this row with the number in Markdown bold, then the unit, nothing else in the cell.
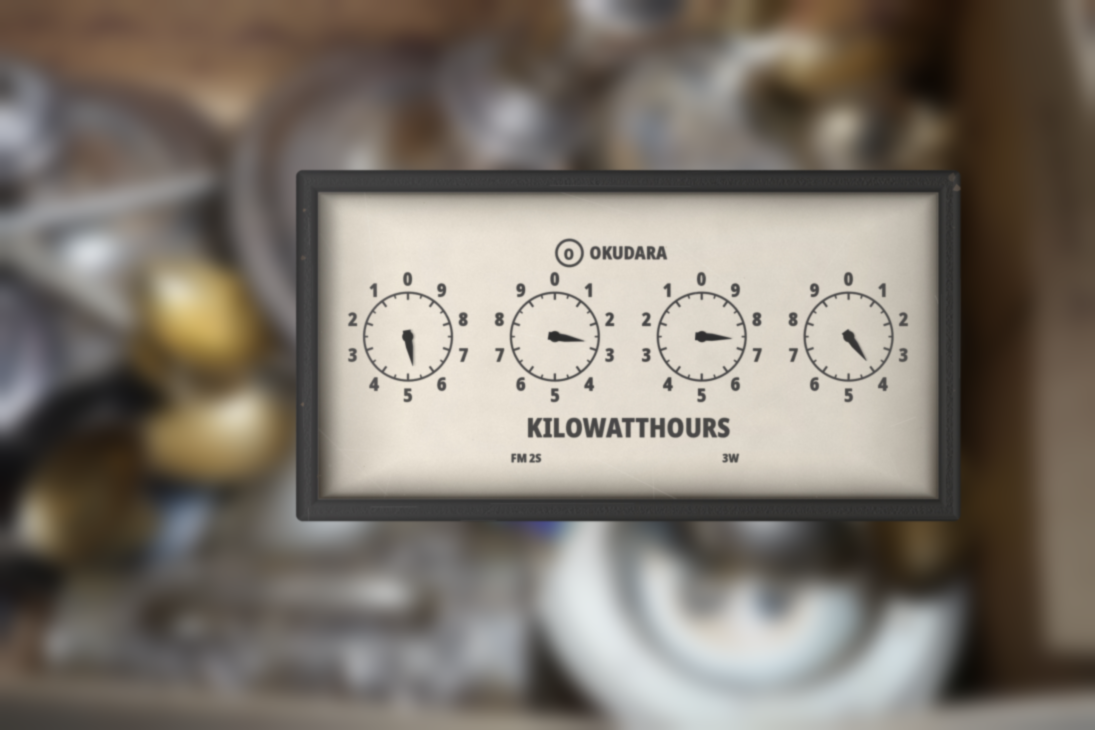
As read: **5274** kWh
